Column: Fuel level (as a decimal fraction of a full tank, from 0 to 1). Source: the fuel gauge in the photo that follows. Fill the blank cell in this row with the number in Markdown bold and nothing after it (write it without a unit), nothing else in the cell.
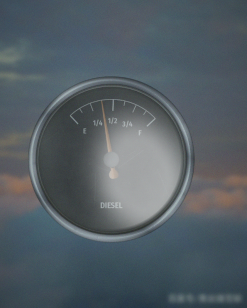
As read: **0.375**
